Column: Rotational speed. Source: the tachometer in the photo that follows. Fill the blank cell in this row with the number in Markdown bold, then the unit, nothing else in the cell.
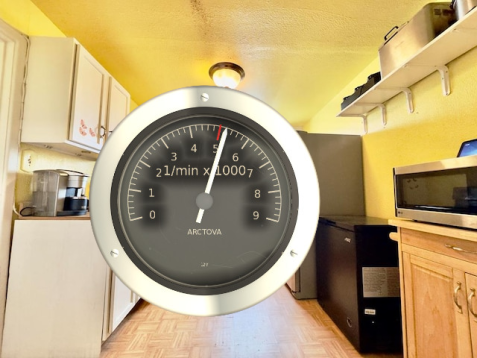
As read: **5200** rpm
